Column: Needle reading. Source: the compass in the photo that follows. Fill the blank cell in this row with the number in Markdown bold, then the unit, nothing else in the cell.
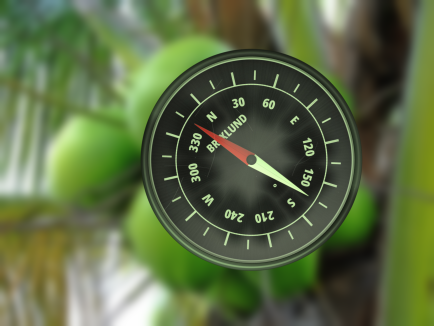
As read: **345** °
